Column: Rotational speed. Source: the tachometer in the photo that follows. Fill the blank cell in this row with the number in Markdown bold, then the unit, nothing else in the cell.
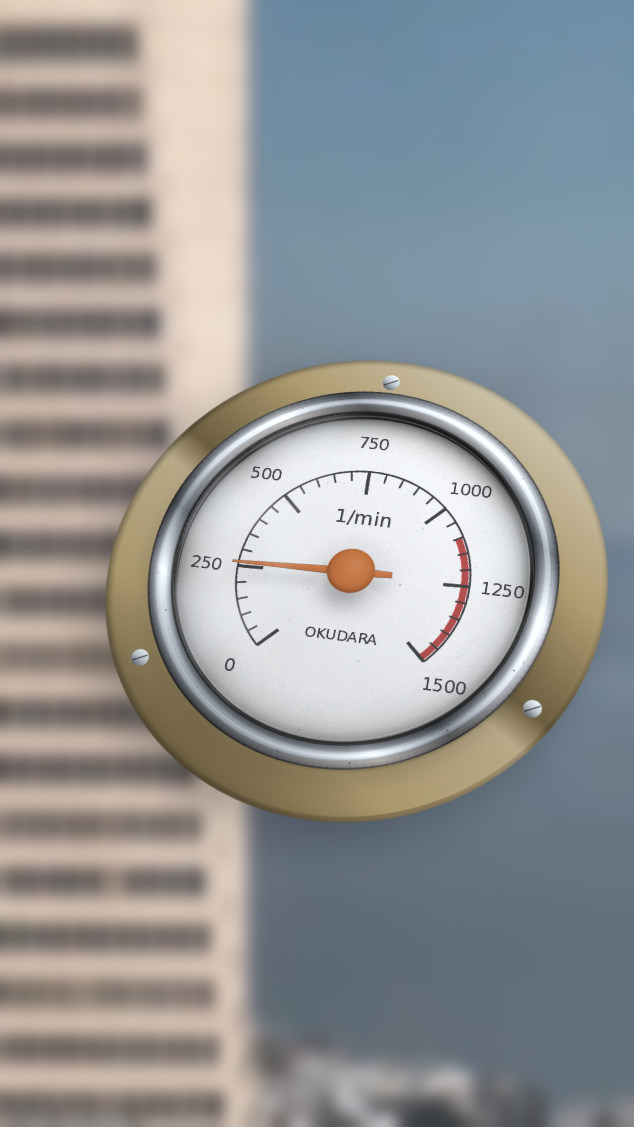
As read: **250** rpm
